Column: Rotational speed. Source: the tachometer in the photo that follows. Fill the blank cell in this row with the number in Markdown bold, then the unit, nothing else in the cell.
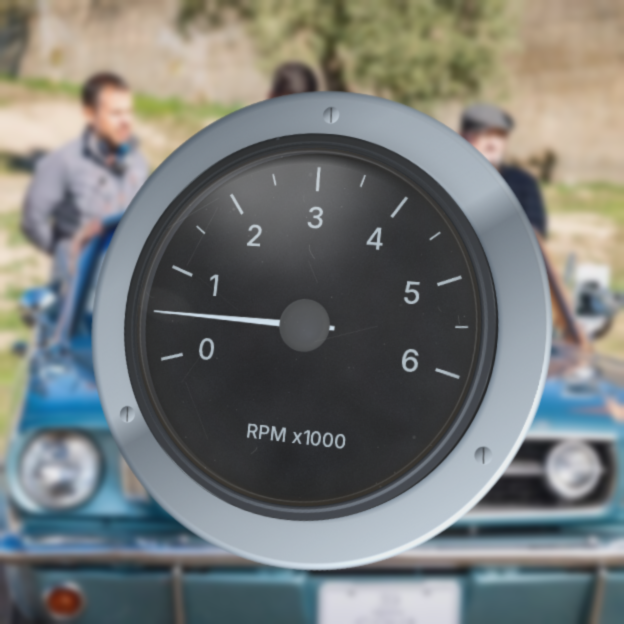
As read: **500** rpm
